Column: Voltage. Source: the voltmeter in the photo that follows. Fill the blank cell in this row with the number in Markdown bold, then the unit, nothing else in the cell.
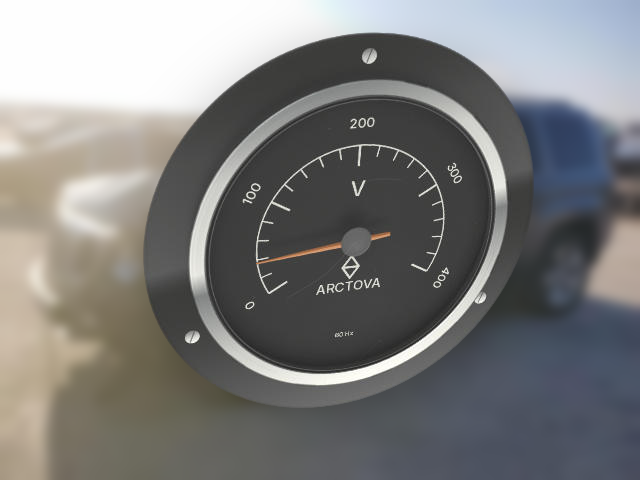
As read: **40** V
